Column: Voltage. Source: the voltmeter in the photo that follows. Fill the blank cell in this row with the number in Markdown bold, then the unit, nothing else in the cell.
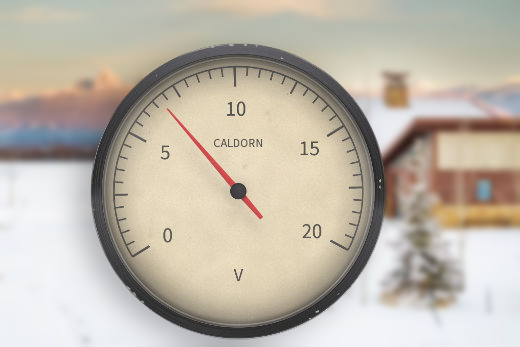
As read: **6.75** V
